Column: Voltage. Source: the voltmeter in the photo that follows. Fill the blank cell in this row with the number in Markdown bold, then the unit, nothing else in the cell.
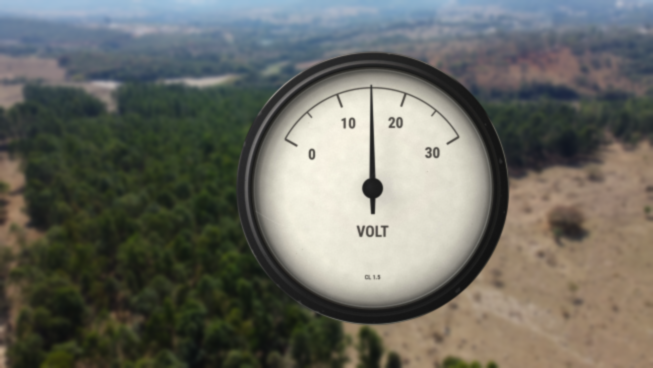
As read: **15** V
